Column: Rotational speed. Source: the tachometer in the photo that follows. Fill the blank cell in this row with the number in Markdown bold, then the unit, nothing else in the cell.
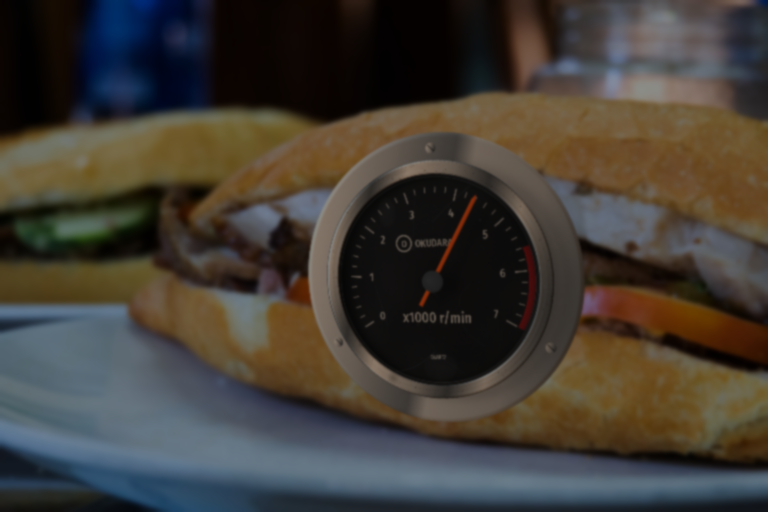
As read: **4400** rpm
